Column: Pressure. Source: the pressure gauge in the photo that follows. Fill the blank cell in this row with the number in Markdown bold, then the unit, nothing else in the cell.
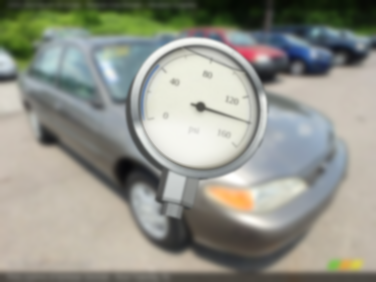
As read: **140** psi
